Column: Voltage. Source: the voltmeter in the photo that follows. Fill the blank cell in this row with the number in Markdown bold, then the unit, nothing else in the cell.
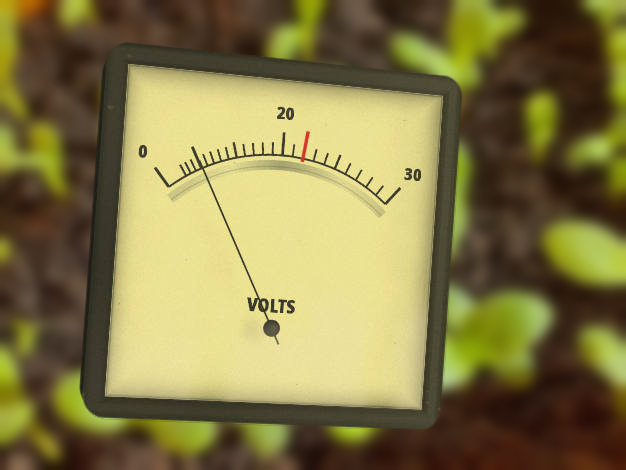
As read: **10** V
